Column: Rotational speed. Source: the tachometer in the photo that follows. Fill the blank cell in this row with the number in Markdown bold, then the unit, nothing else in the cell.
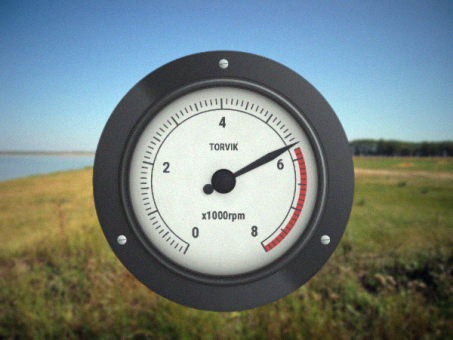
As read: **5700** rpm
